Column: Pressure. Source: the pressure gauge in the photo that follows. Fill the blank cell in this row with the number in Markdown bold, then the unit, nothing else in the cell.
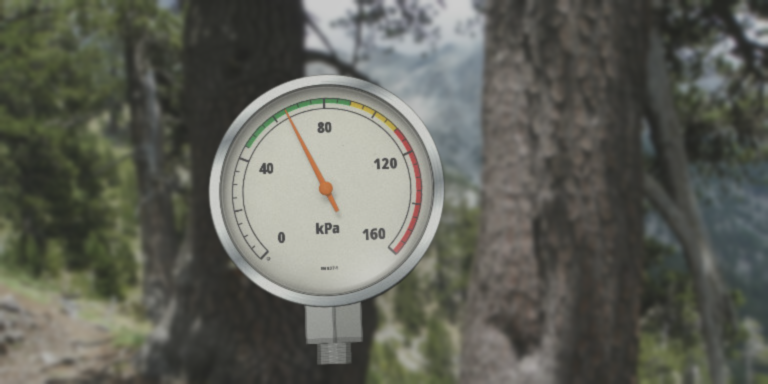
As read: **65** kPa
